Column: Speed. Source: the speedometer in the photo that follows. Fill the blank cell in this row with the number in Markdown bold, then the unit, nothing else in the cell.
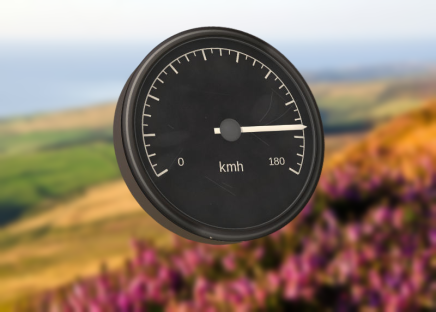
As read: **155** km/h
